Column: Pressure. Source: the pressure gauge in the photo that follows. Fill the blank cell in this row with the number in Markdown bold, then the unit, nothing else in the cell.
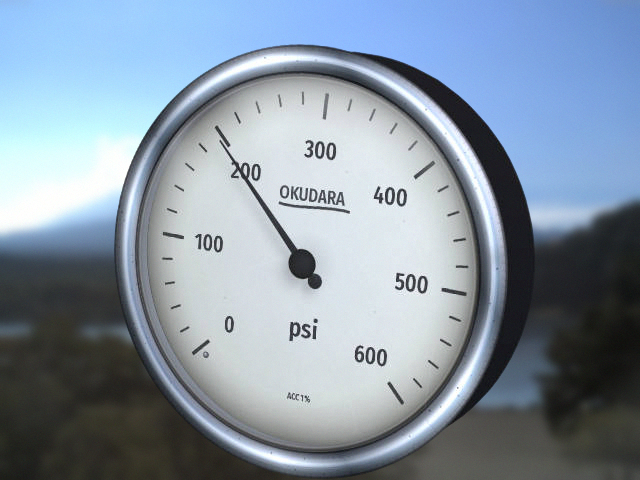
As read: **200** psi
